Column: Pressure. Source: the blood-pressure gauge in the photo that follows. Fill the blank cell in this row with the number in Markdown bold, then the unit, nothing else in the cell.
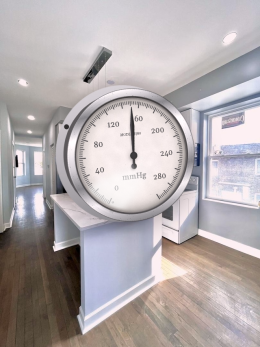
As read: **150** mmHg
